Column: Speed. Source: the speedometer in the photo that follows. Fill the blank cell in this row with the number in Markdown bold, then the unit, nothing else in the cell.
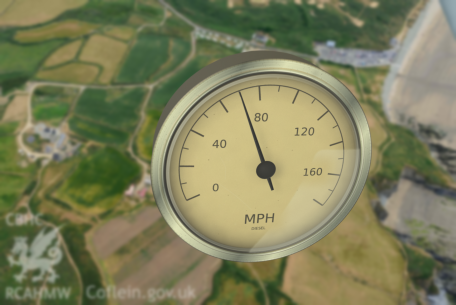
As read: **70** mph
